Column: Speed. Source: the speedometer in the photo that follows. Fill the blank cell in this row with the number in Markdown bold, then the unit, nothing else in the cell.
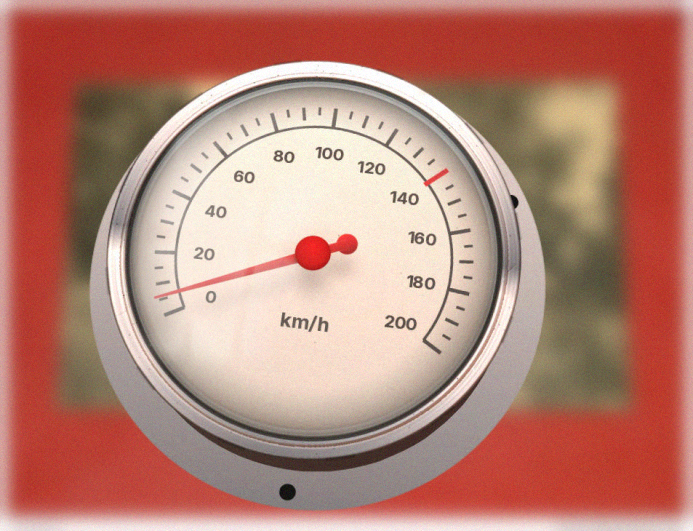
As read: **5** km/h
